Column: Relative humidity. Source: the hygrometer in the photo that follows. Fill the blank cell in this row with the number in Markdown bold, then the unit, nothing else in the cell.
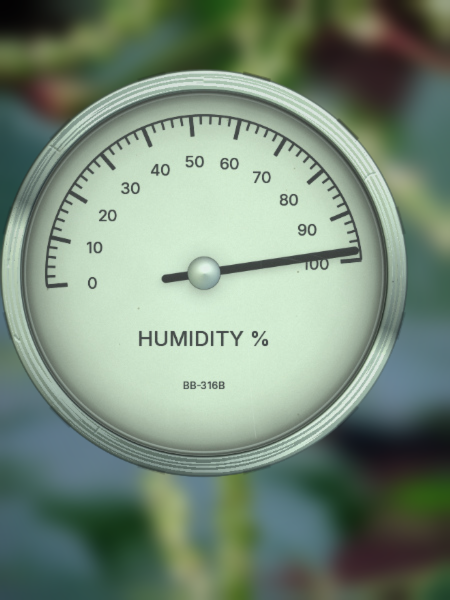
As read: **98** %
